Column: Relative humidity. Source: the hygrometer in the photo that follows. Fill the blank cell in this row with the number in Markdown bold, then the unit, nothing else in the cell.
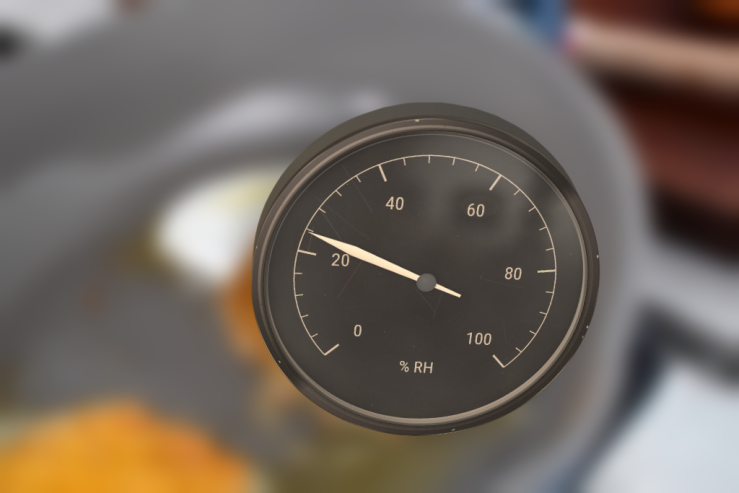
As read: **24** %
